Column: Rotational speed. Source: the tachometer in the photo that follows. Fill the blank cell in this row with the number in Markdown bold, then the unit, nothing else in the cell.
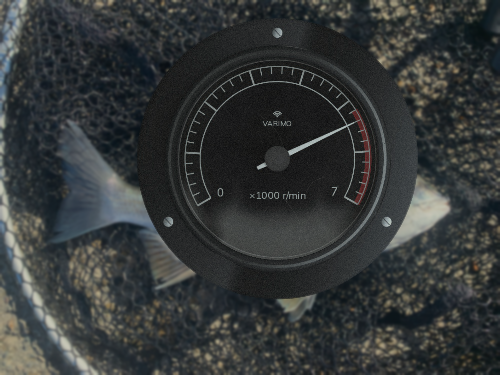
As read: **5400** rpm
